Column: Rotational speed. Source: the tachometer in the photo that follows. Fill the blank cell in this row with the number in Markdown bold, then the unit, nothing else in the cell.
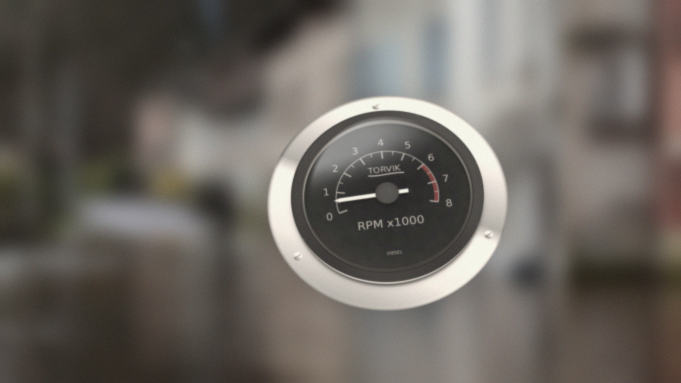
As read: **500** rpm
